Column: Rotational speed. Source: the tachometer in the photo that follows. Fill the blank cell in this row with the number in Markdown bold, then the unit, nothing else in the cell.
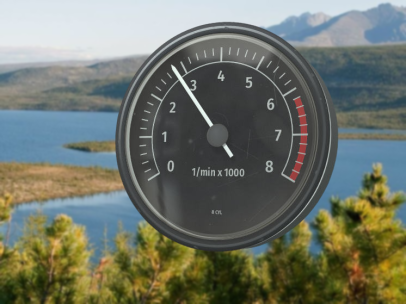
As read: **2800** rpm
